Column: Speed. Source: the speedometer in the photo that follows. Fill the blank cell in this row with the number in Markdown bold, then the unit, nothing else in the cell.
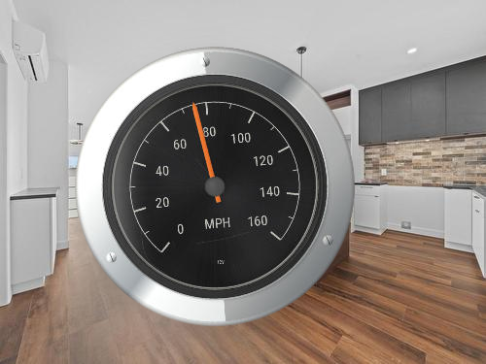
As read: **75** mph
